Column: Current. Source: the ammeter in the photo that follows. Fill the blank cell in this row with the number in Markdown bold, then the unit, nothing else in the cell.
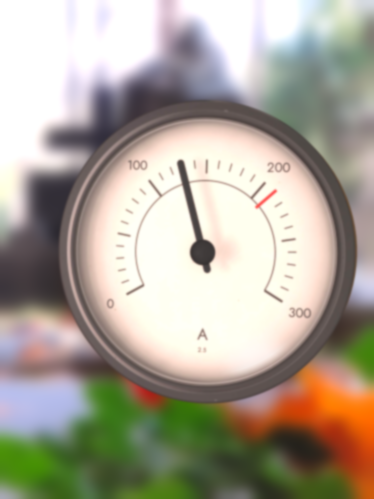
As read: **130** A
